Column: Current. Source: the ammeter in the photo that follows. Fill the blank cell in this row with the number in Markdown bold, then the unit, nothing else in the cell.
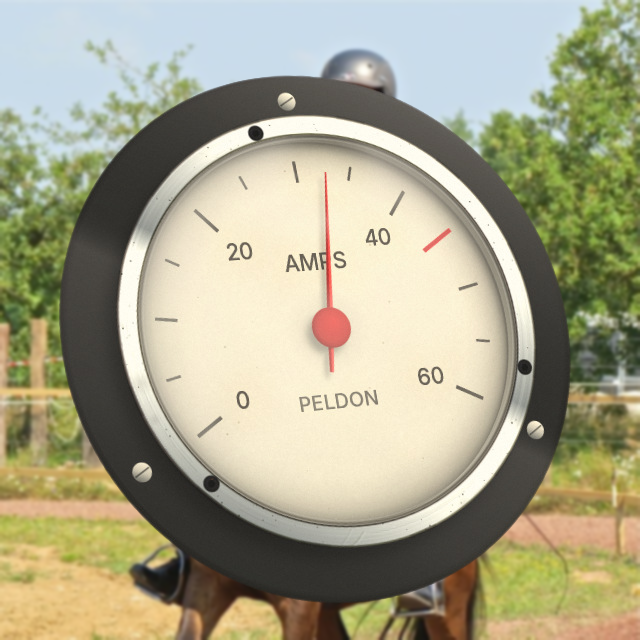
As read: **32.5** A
